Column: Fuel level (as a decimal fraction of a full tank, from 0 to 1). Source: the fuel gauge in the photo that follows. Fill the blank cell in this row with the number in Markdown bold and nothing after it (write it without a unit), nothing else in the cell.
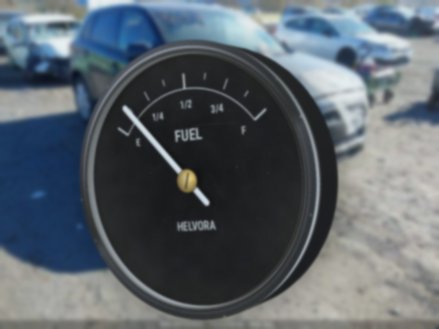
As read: **0.125**
